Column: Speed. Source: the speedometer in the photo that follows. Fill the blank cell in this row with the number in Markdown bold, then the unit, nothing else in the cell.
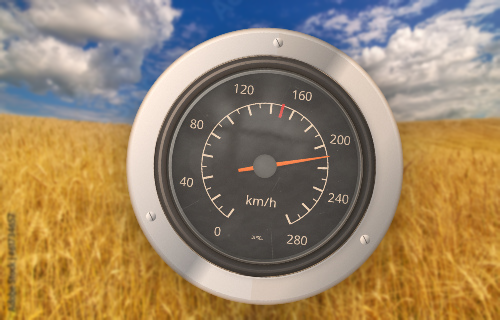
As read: **210** km/h
